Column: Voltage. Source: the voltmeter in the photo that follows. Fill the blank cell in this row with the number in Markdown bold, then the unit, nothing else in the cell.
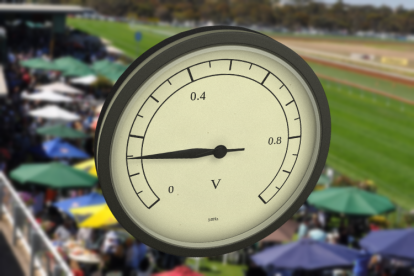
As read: **0.15** V
